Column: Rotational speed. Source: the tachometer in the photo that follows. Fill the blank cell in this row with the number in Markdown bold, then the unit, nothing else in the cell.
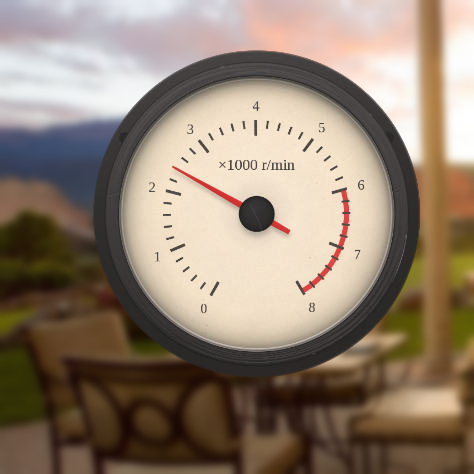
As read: **2400** rpm
